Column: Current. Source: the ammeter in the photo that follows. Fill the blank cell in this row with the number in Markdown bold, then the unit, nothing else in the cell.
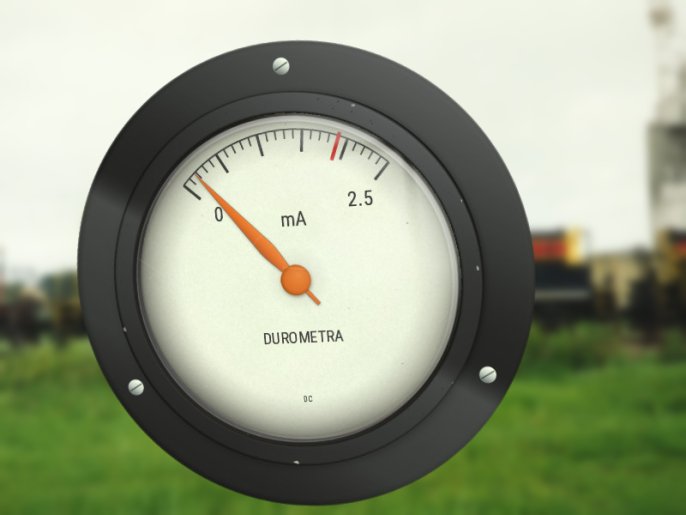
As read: **0.2** mA
